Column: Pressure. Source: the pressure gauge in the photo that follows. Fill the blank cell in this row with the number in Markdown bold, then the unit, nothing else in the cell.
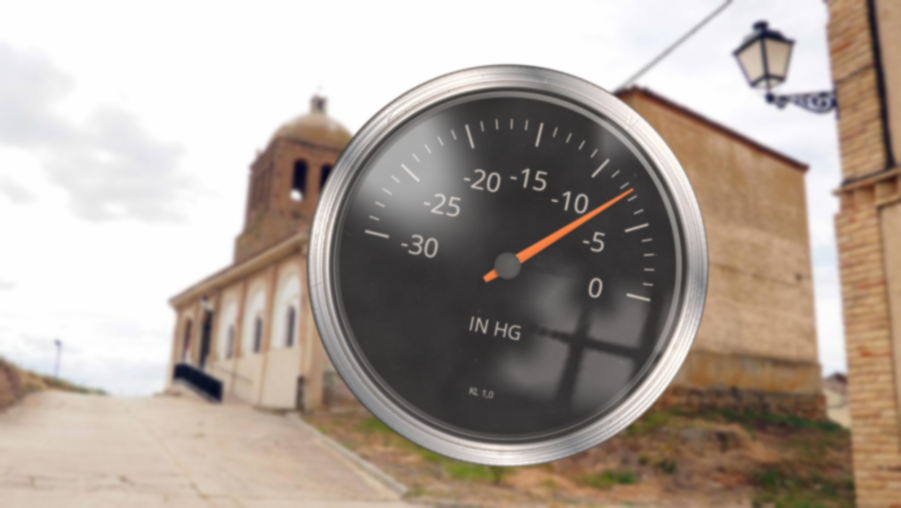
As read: **-7.5** inHg
